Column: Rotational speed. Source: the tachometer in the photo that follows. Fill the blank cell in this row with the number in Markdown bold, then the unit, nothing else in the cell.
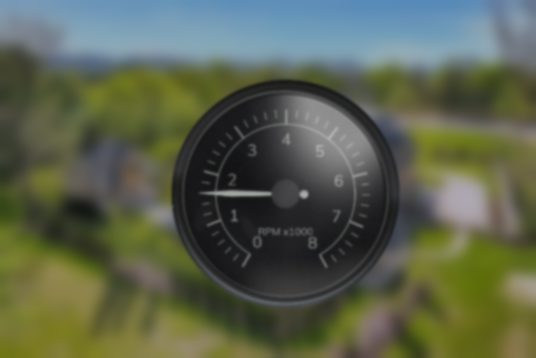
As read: **1600** rpm
